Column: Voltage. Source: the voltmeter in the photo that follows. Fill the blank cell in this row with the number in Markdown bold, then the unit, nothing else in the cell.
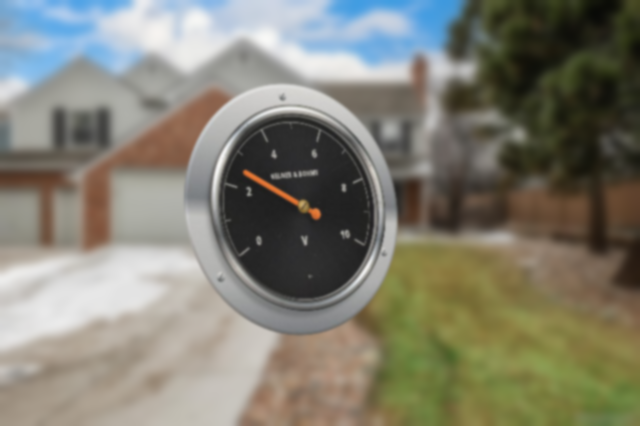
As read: **2.5** V
